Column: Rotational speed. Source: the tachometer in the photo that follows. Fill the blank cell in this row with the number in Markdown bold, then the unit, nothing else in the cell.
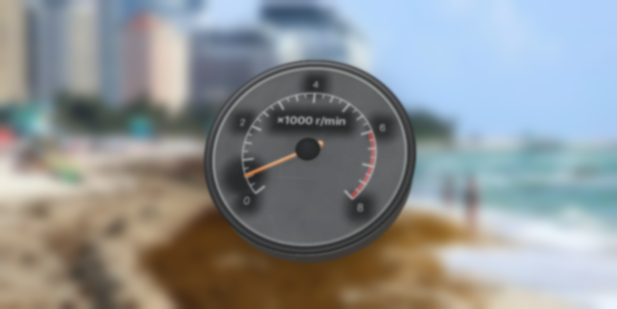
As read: **500** rpm
